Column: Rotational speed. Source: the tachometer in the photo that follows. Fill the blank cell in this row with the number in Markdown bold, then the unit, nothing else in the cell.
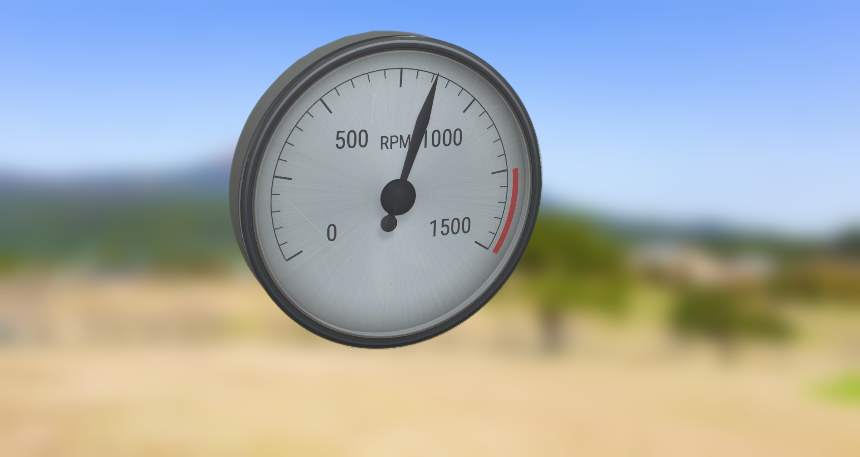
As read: **850** rpm
